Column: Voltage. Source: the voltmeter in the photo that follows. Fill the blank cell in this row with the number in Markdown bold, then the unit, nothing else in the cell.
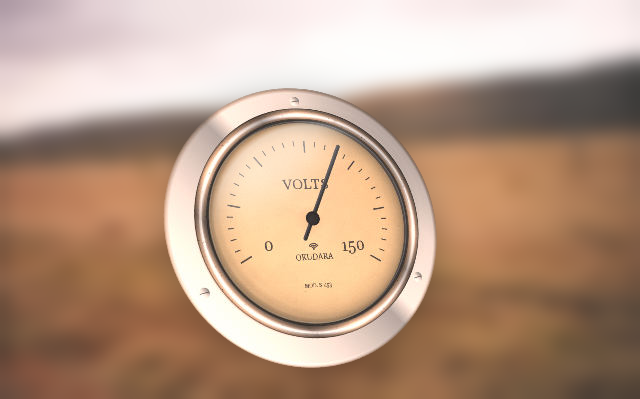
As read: **90** V
